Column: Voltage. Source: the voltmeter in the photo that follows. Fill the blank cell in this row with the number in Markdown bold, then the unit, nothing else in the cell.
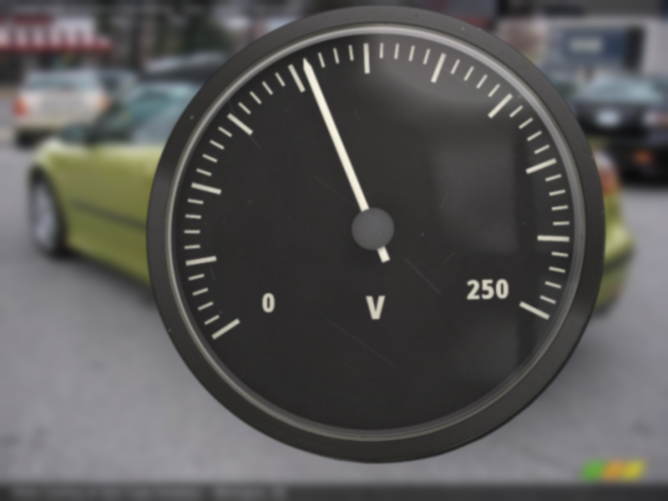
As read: **105** V
